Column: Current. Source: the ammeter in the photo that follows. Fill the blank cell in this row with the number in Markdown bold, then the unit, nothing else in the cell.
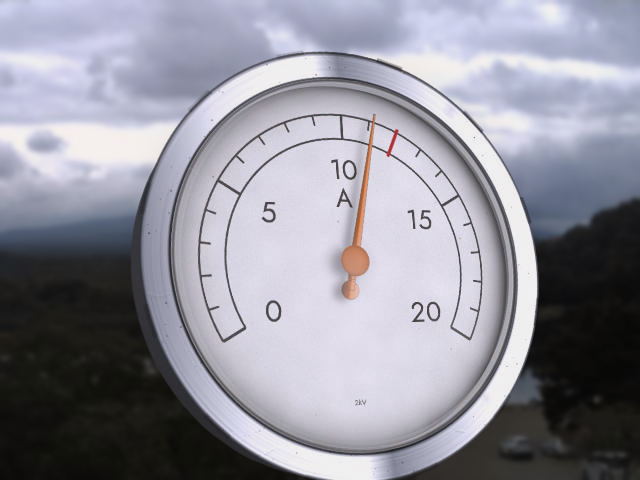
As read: **11** A
